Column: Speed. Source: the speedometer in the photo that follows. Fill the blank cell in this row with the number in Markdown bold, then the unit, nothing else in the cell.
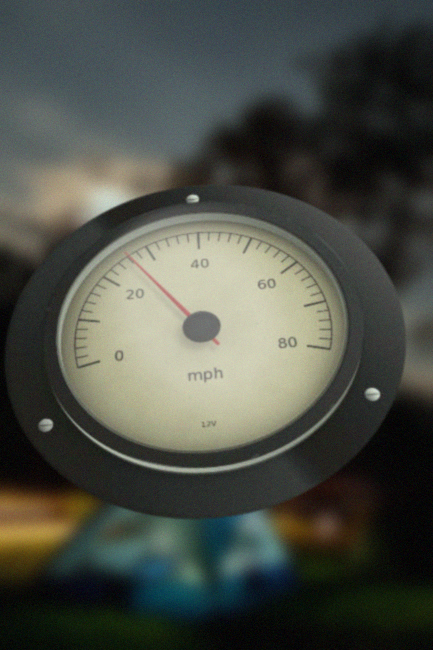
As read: **26** mph
